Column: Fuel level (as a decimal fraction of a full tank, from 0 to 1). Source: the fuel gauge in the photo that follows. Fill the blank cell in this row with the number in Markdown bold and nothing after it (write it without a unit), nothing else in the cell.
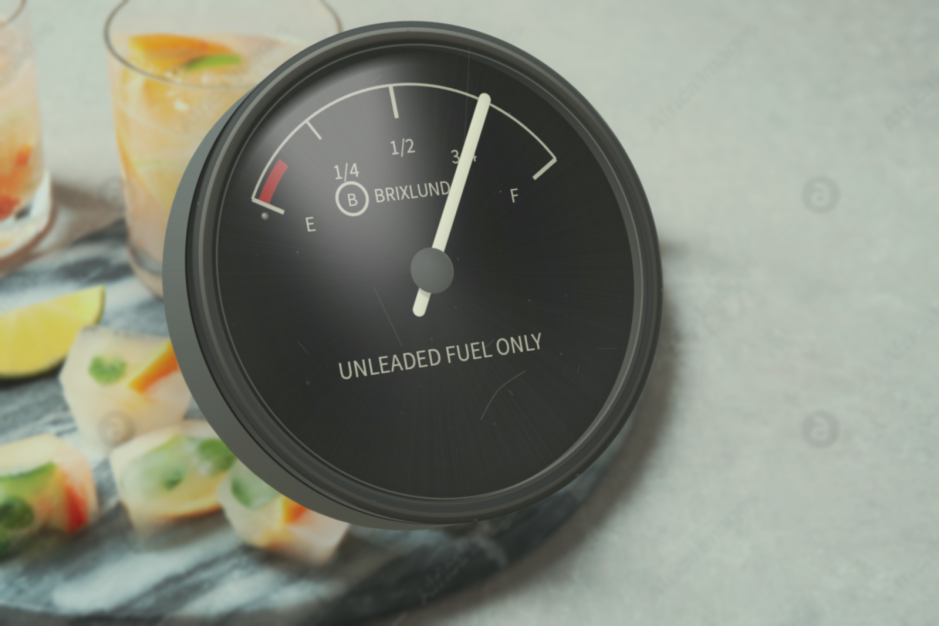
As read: **0.75**
